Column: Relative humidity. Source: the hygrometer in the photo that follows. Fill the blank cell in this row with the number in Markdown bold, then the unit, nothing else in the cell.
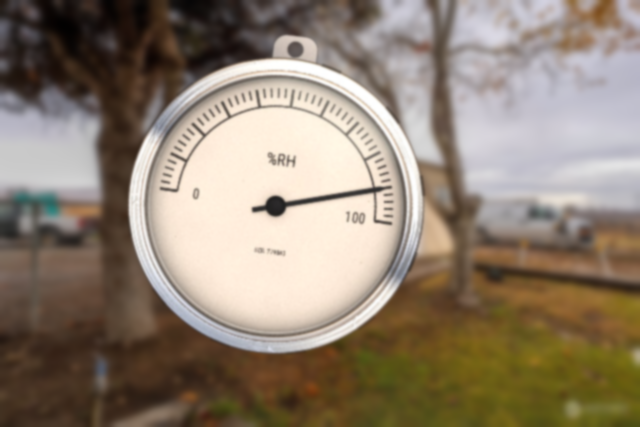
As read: **90** %
